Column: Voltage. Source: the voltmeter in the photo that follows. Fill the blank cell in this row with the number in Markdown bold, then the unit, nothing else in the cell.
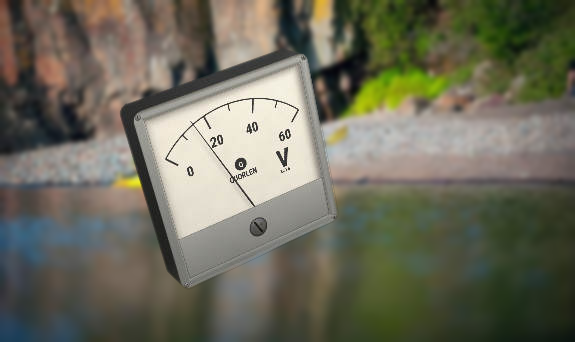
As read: **15** V
